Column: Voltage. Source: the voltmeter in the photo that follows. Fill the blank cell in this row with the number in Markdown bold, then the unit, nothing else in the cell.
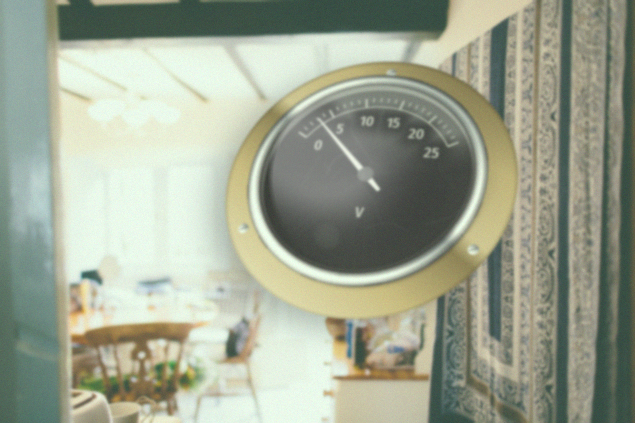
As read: **3** V
